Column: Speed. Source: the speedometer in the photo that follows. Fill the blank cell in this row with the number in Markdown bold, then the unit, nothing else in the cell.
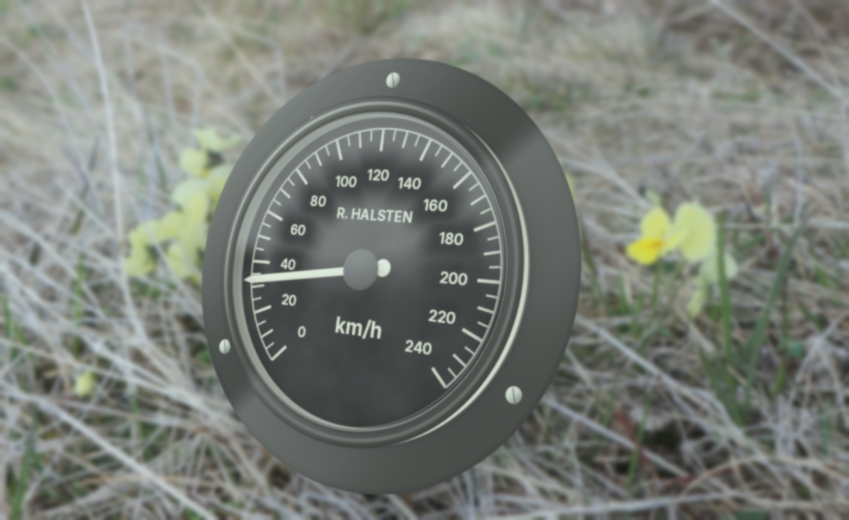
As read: **32.5** km/h
